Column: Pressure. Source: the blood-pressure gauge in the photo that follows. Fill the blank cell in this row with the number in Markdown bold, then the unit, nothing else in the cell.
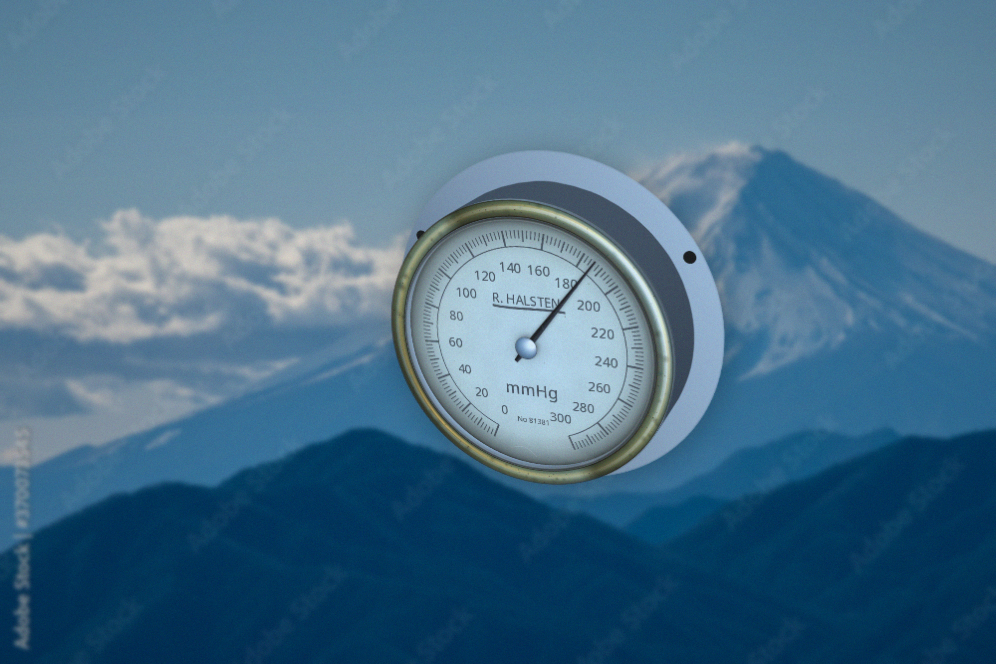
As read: **186** mmHg
